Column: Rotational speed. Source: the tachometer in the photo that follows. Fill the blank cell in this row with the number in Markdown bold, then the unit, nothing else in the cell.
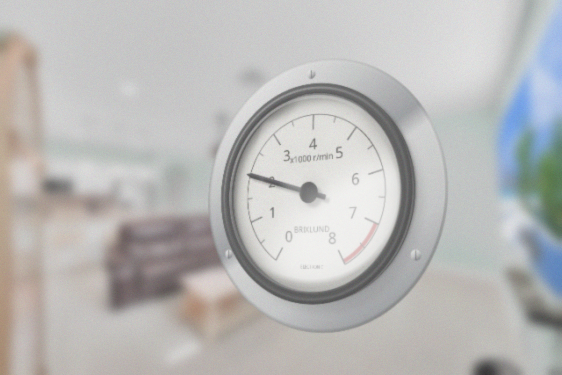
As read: **2000** rpm
